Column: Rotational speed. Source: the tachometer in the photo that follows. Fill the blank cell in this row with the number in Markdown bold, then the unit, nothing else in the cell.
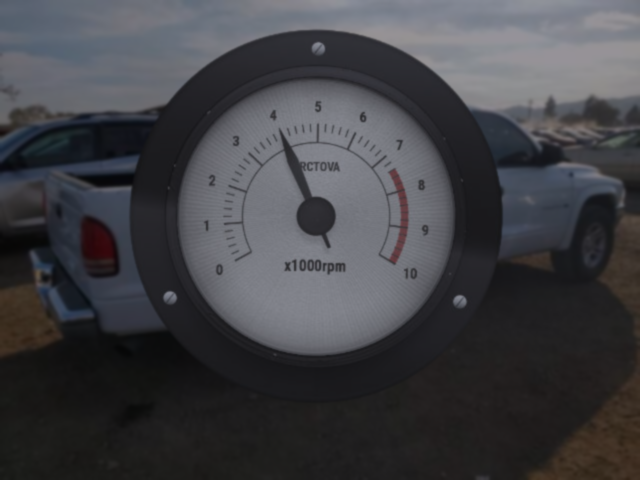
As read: **4000** rpm
